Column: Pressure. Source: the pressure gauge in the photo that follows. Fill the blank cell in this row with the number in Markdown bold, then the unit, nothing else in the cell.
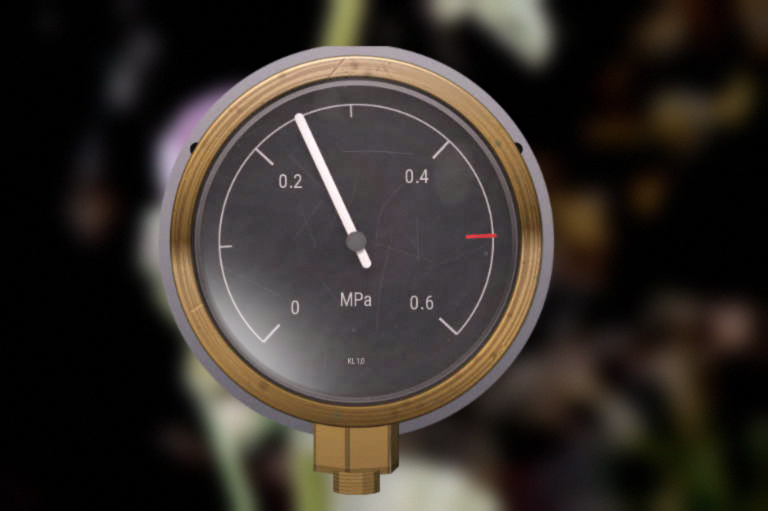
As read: **0.25** MPa
